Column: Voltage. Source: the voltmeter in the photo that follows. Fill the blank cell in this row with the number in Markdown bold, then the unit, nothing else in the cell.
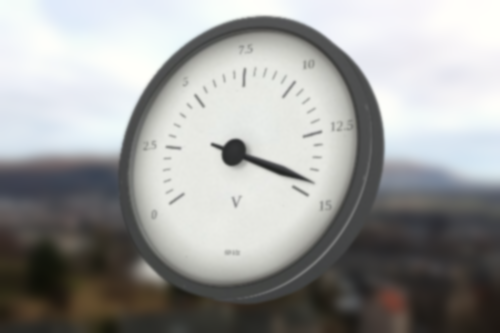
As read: **14.5** V
